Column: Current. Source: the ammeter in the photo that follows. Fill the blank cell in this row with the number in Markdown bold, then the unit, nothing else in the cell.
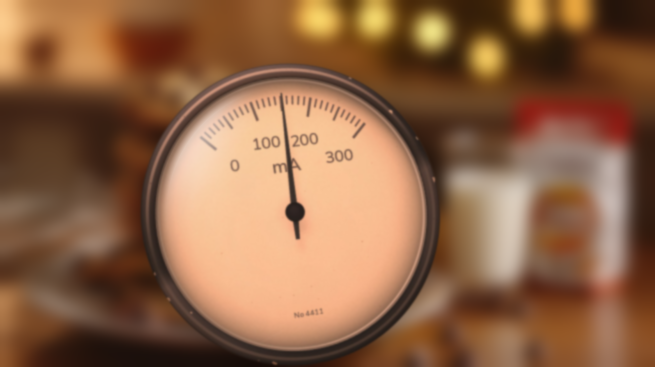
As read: **150** mA
